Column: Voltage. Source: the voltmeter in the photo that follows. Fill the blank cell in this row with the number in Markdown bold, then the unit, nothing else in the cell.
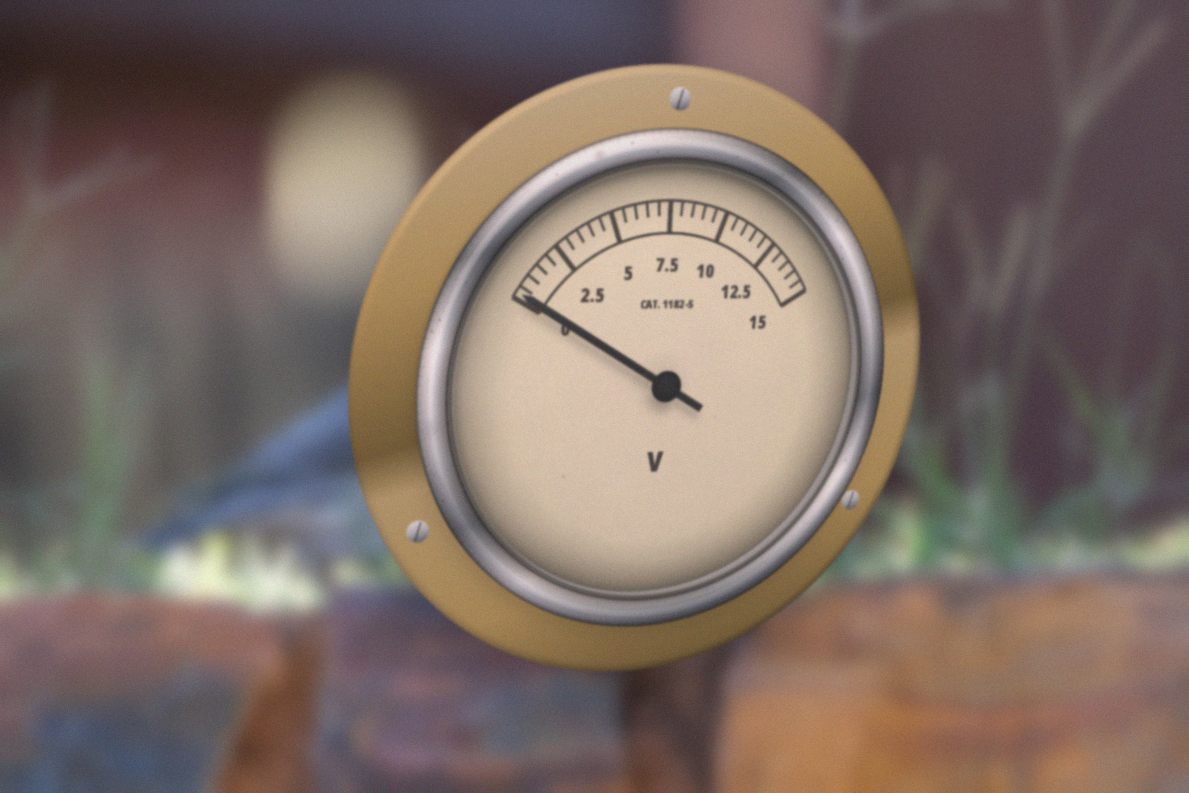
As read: **0.25** V
